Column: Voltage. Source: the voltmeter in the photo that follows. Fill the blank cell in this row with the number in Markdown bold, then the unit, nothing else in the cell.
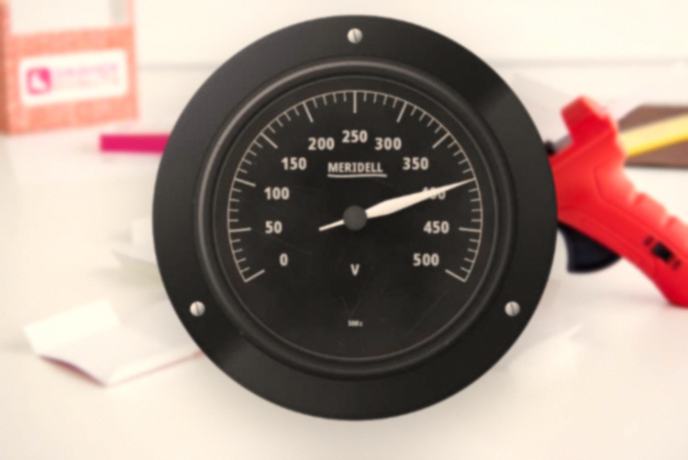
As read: **400** V
